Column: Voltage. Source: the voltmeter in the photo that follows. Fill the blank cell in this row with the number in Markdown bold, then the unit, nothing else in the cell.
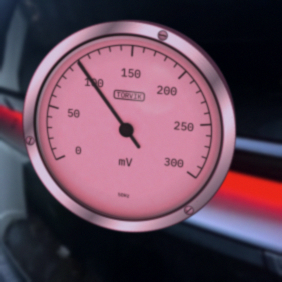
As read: **100** mV
